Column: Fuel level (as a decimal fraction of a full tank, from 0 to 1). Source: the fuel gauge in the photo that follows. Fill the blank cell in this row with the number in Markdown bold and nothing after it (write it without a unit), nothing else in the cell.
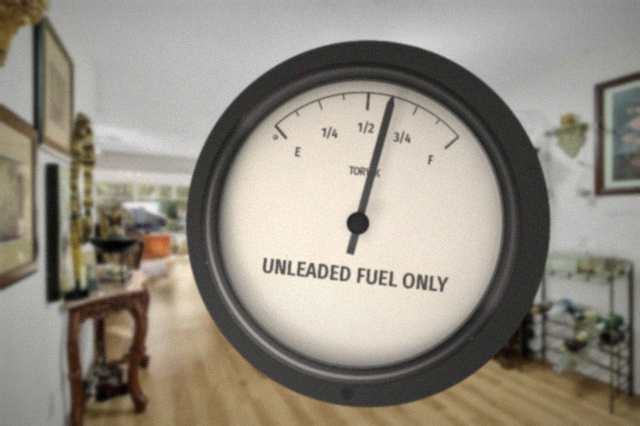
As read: **0.625**
